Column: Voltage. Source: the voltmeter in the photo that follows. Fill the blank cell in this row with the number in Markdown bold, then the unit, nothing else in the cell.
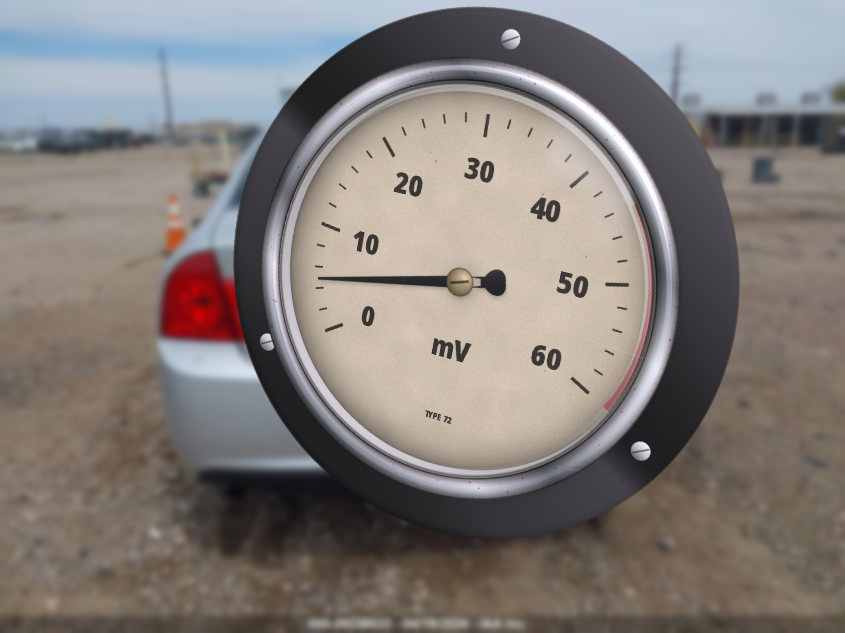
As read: **5** mV
